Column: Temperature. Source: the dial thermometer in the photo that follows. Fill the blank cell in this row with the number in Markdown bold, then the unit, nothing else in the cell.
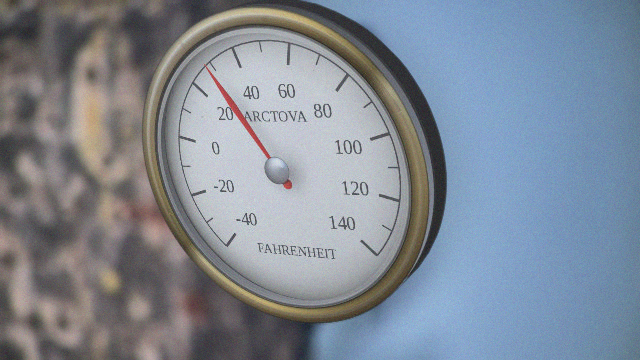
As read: **30** °F
